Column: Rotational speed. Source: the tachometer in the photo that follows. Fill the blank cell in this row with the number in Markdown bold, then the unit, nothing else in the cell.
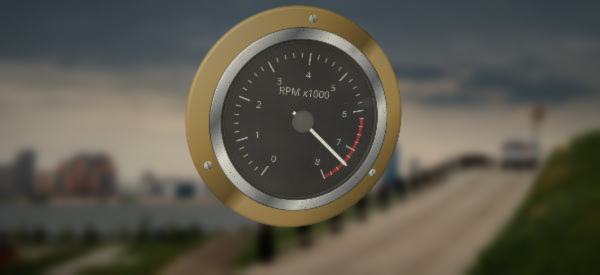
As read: **7400** rpm
